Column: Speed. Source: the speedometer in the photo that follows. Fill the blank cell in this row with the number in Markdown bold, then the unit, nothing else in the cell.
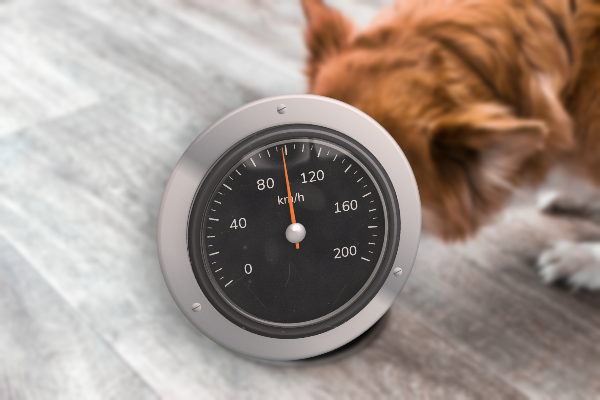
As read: **97.5** km/h
